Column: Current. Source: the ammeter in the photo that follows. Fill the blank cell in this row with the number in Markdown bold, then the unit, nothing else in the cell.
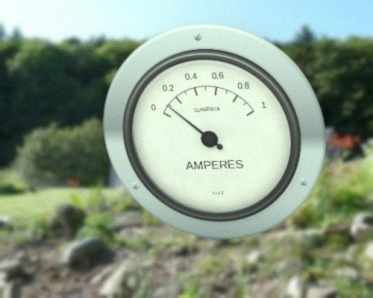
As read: **0.1** A
